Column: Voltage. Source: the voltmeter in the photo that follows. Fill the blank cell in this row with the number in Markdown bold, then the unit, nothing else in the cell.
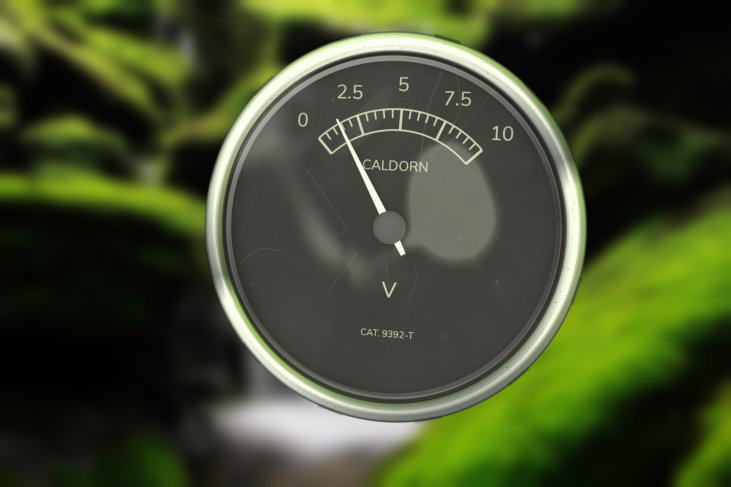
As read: **1.5** V
